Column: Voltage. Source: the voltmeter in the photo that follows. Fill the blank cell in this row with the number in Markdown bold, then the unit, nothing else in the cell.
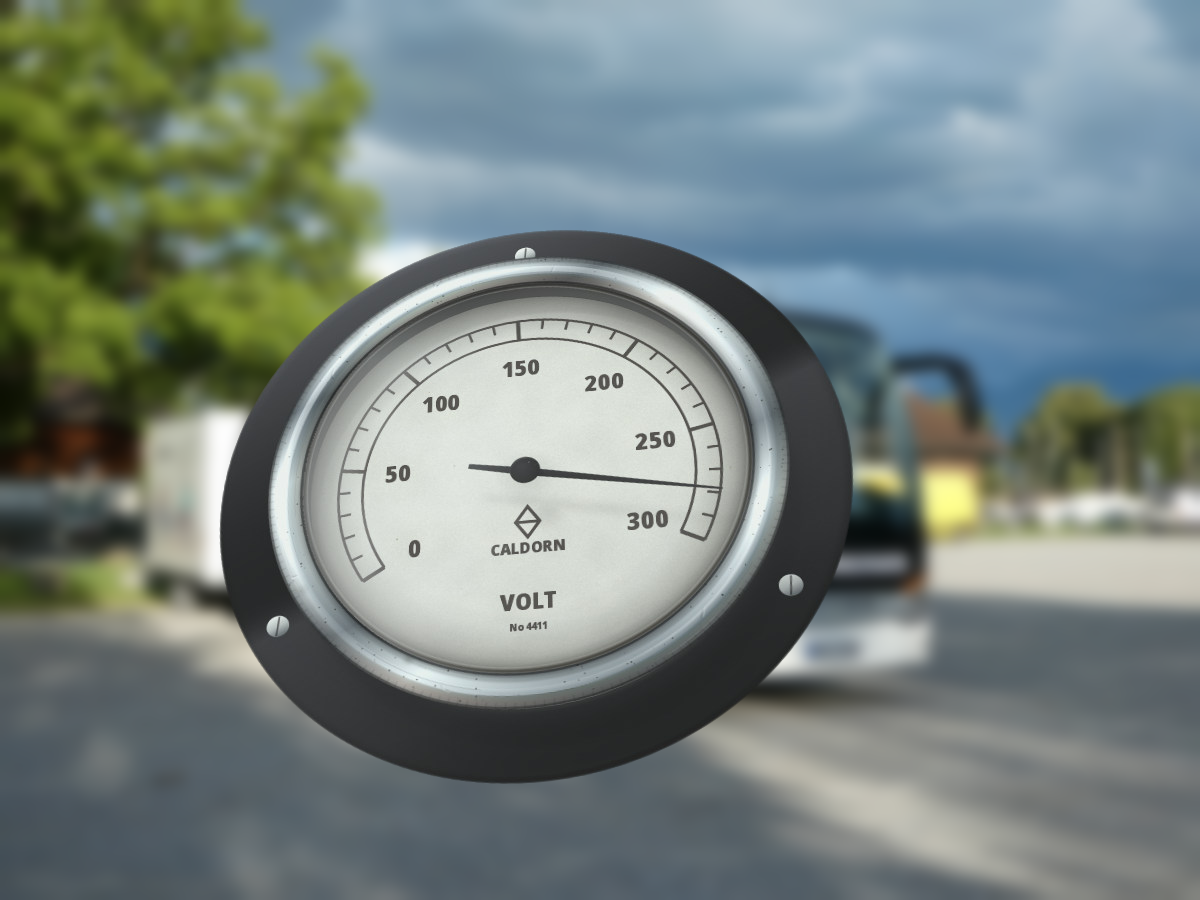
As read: **280** V
